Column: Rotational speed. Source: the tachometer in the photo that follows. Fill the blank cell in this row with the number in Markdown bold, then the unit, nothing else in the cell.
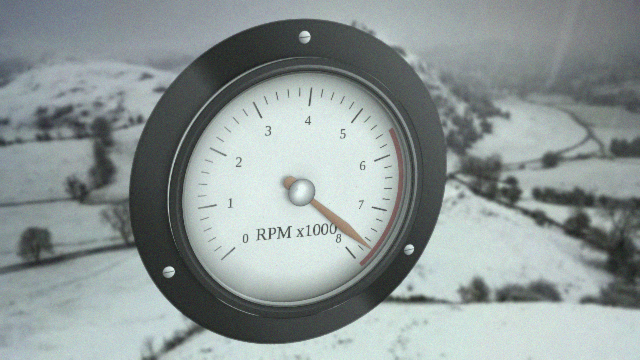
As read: **7700** rpm
